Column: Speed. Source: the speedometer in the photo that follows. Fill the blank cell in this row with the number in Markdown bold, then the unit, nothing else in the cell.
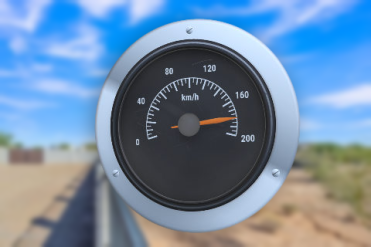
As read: **180** km/h
